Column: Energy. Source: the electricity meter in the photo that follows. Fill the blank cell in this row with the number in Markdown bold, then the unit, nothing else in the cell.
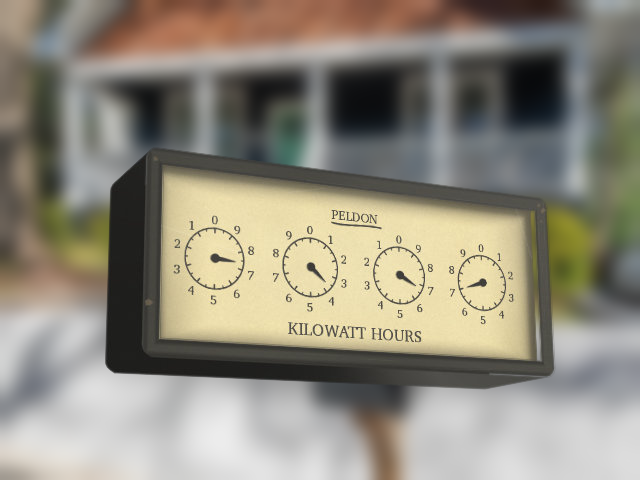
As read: **7367** kWh
